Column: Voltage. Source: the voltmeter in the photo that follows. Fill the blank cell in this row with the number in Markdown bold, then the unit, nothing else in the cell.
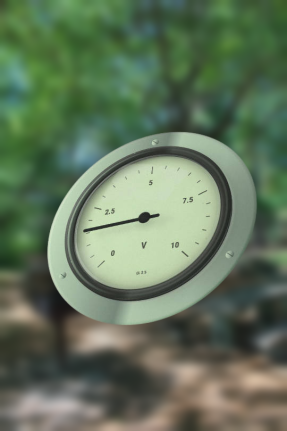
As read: **1.5** V
